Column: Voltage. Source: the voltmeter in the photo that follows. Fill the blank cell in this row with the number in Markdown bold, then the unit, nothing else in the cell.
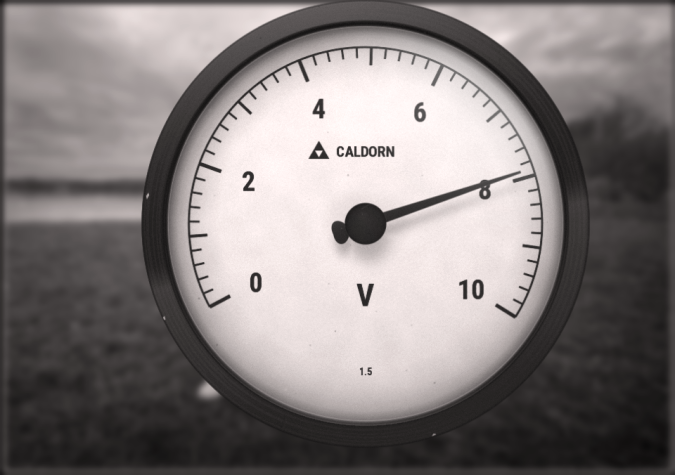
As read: **7.9** V
